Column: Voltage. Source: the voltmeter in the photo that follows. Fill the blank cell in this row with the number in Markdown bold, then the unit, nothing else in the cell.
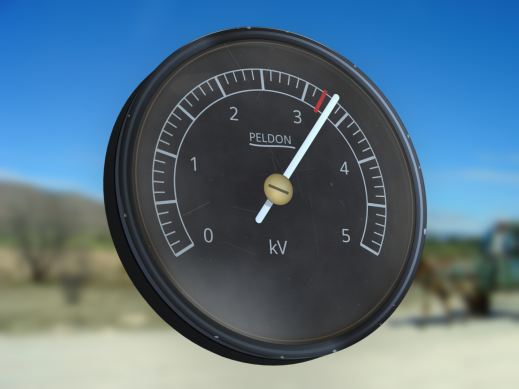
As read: **3.3** kV
